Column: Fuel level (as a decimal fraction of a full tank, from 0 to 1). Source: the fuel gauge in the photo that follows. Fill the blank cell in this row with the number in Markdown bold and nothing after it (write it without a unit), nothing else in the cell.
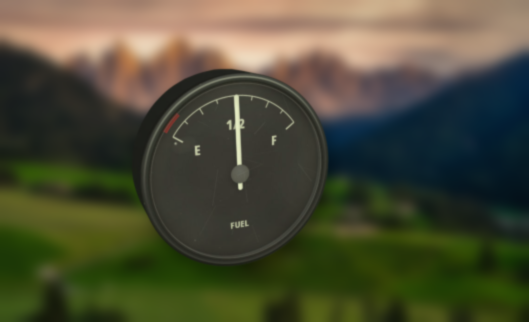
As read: **0.5**
